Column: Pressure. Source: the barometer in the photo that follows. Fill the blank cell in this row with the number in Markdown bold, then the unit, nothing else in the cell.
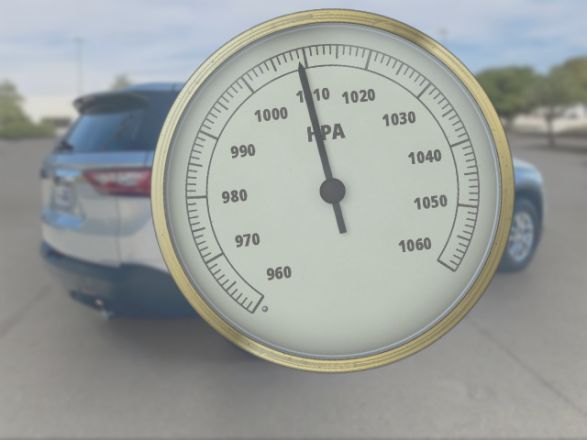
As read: **1009** hPa
